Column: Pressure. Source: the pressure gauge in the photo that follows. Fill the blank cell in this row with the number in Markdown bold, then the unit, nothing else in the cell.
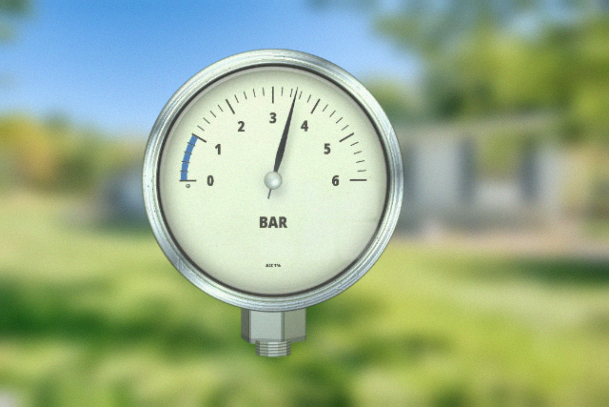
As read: **3.5** bar
